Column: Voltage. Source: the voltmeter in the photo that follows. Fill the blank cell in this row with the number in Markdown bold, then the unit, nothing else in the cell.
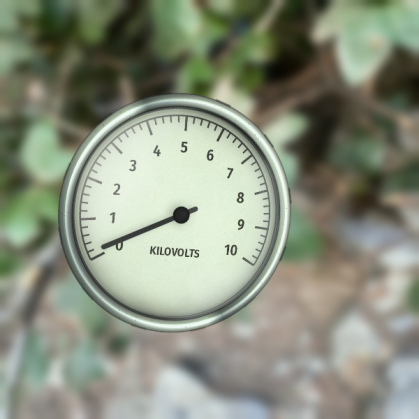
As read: **0.2** kV
